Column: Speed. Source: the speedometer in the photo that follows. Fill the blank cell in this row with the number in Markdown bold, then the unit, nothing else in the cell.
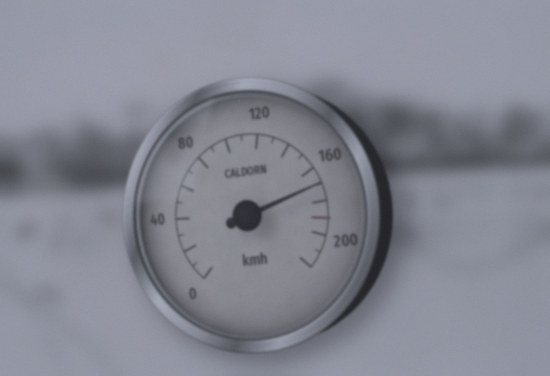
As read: **170** km/h
